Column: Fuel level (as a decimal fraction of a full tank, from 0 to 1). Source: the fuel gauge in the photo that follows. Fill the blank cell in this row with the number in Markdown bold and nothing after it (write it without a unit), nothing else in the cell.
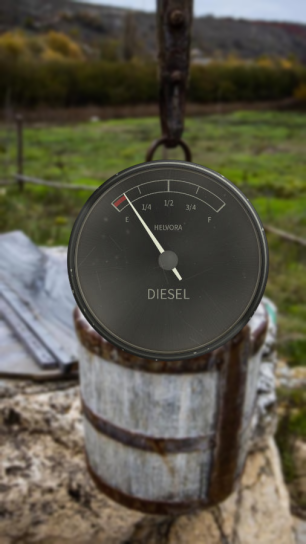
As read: **0.125**
